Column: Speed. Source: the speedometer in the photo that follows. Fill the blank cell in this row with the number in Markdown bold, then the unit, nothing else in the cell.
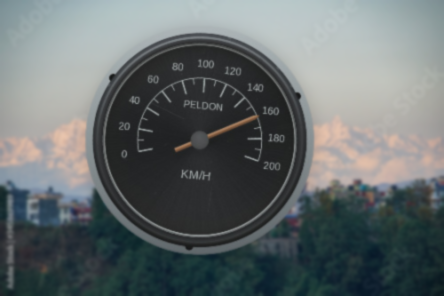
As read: **160** km/h
